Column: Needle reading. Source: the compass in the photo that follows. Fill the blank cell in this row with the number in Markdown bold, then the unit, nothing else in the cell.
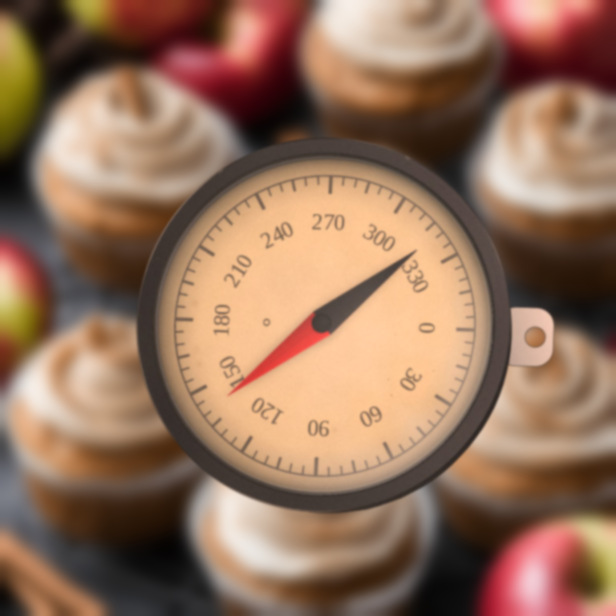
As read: **140** °
